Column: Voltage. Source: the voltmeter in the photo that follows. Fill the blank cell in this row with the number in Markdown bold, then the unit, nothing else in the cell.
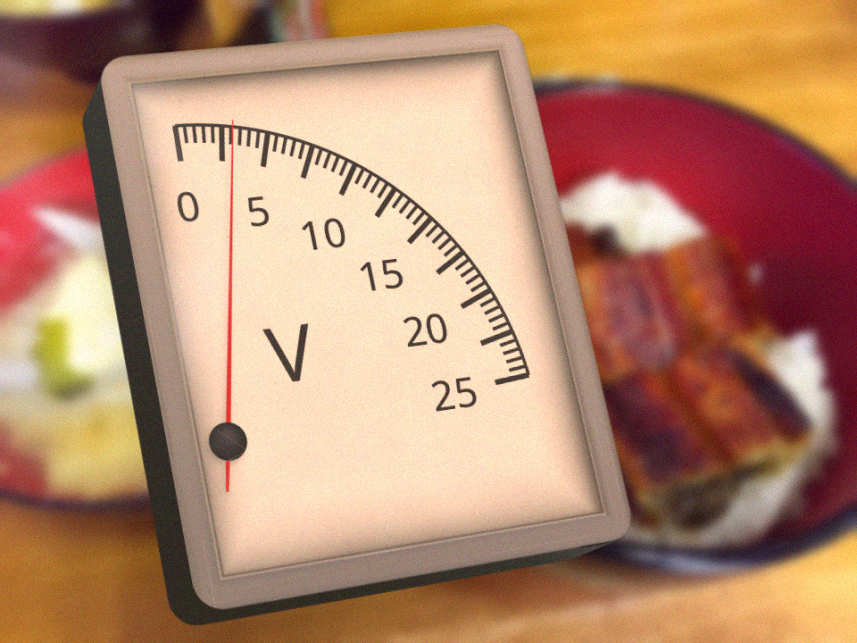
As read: **3** V
